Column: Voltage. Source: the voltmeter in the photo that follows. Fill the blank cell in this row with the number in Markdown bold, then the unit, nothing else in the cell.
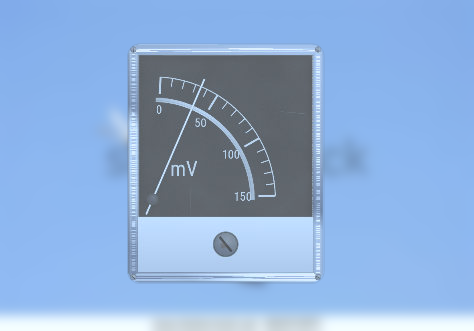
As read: **35** mV
